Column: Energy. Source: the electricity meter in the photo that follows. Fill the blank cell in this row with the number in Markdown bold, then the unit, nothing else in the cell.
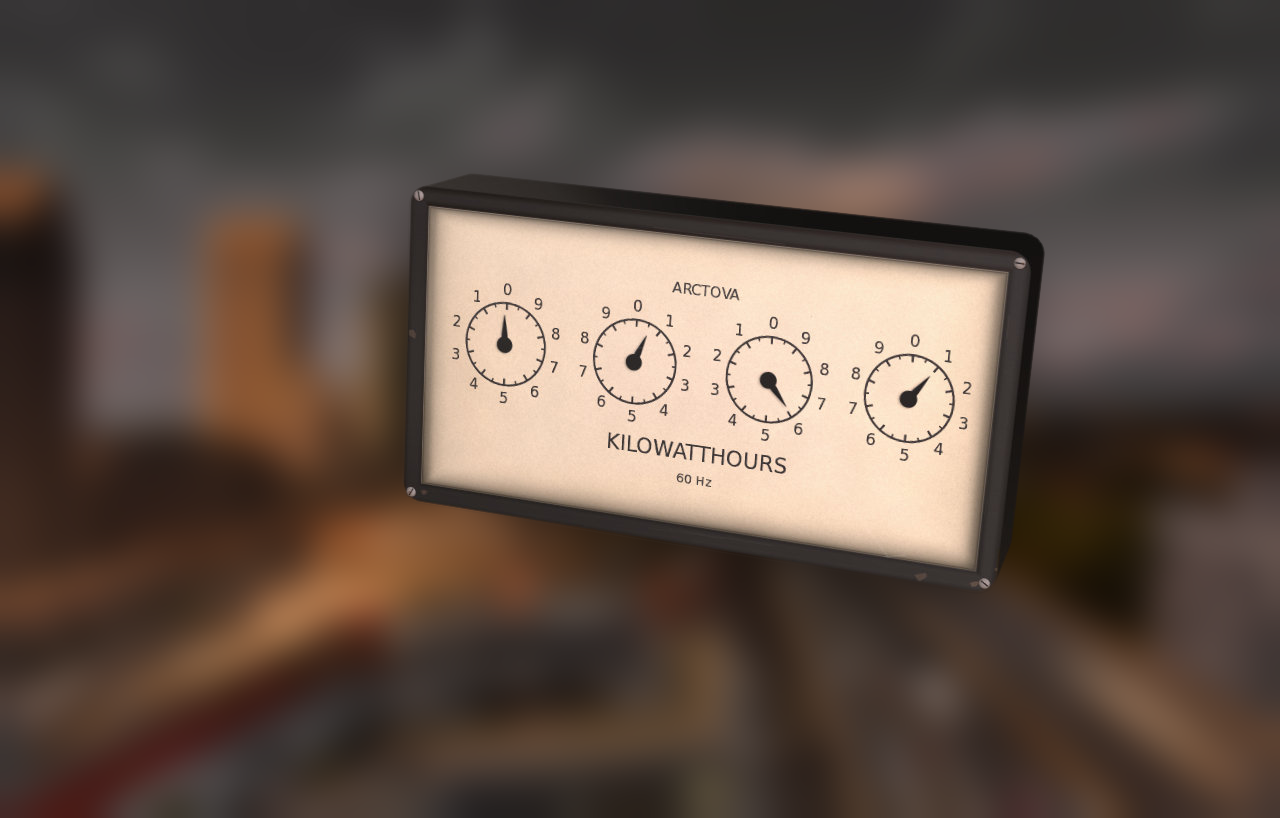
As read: **61** kWh
